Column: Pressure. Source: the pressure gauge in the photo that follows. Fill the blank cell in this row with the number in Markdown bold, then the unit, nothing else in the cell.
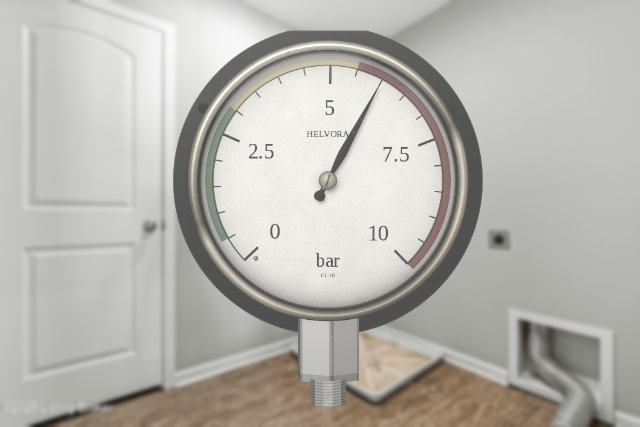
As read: **6** bar
